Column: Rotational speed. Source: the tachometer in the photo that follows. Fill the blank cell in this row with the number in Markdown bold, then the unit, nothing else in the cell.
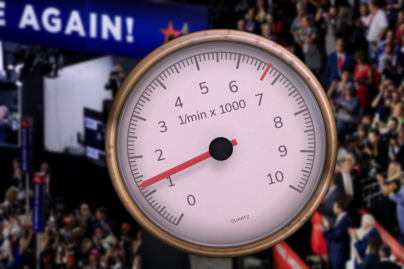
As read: **1300** rpm
